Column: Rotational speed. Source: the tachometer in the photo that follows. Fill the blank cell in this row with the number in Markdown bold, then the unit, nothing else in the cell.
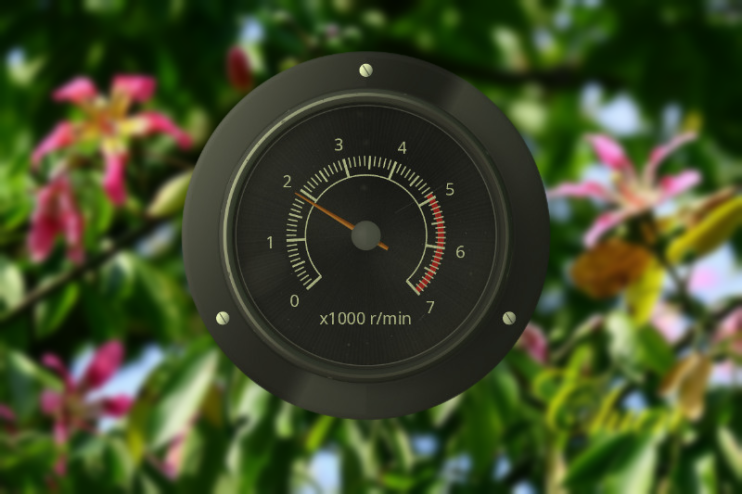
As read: **1900** rpm
